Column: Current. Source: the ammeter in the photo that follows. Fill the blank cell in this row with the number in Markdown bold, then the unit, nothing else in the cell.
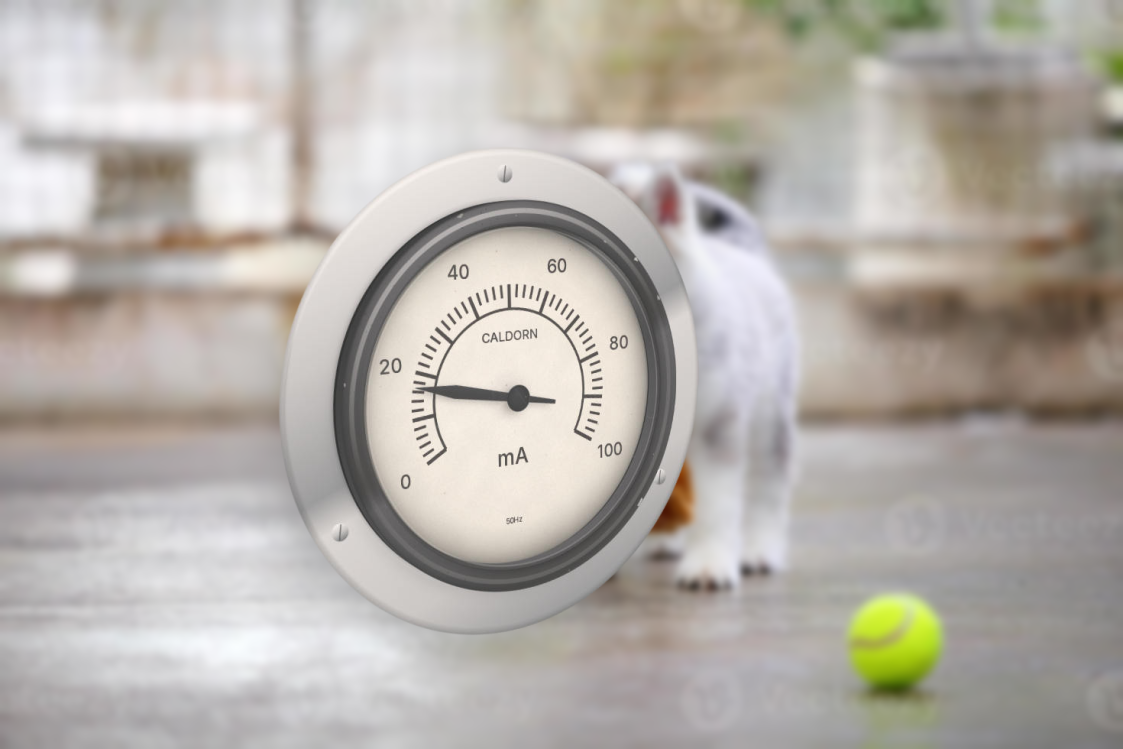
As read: **17** mA
